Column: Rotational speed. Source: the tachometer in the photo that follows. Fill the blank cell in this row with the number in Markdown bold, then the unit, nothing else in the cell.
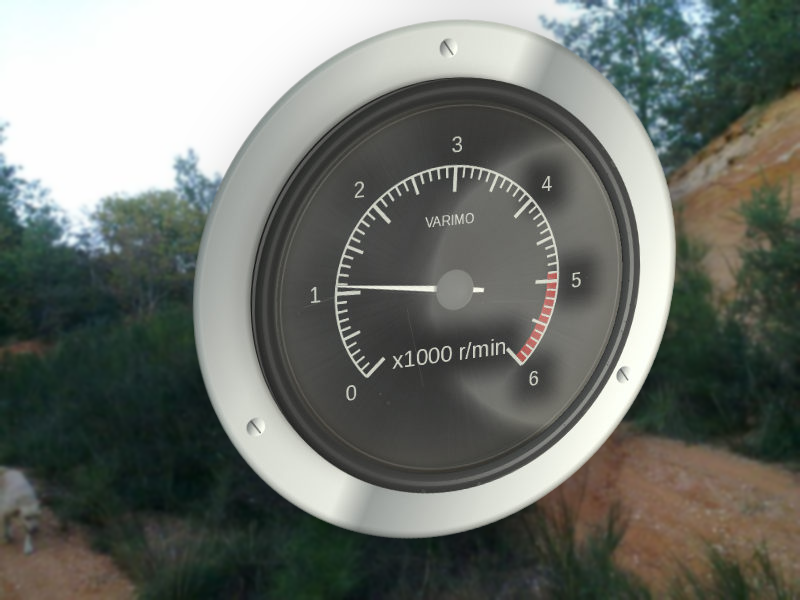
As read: **1100** rpm
